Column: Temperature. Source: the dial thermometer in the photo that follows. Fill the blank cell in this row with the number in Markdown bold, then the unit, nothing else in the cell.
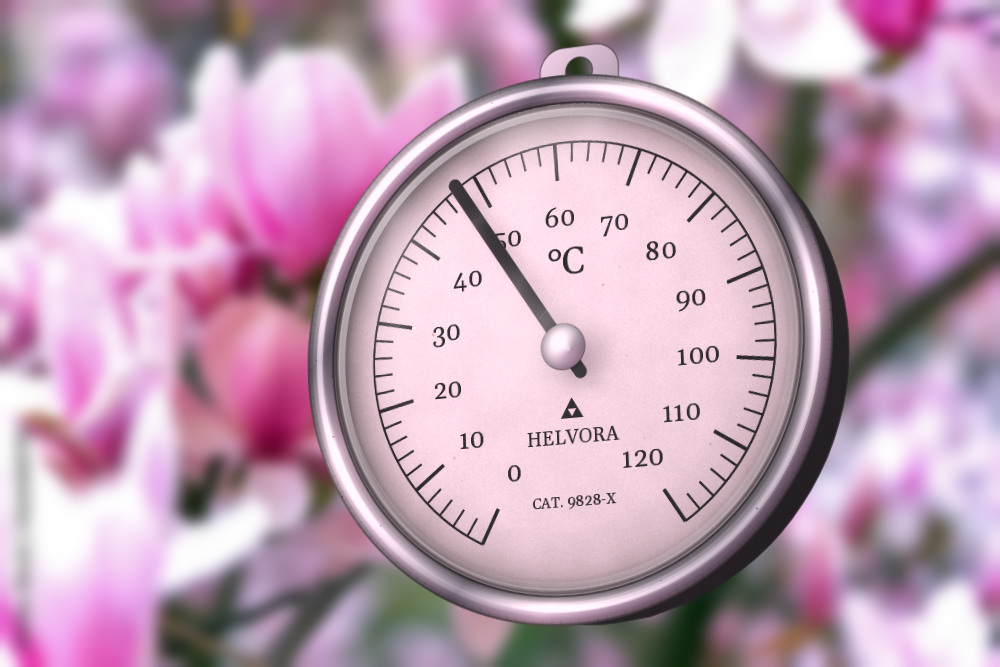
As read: **48** °C
